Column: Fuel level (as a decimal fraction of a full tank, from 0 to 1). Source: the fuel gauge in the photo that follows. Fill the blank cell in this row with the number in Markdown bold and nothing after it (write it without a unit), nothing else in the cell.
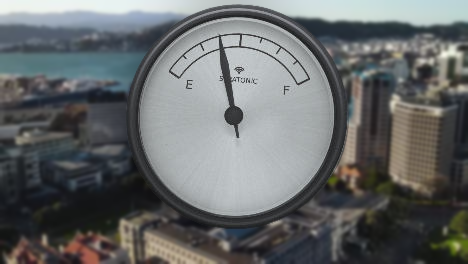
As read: **0.375**
